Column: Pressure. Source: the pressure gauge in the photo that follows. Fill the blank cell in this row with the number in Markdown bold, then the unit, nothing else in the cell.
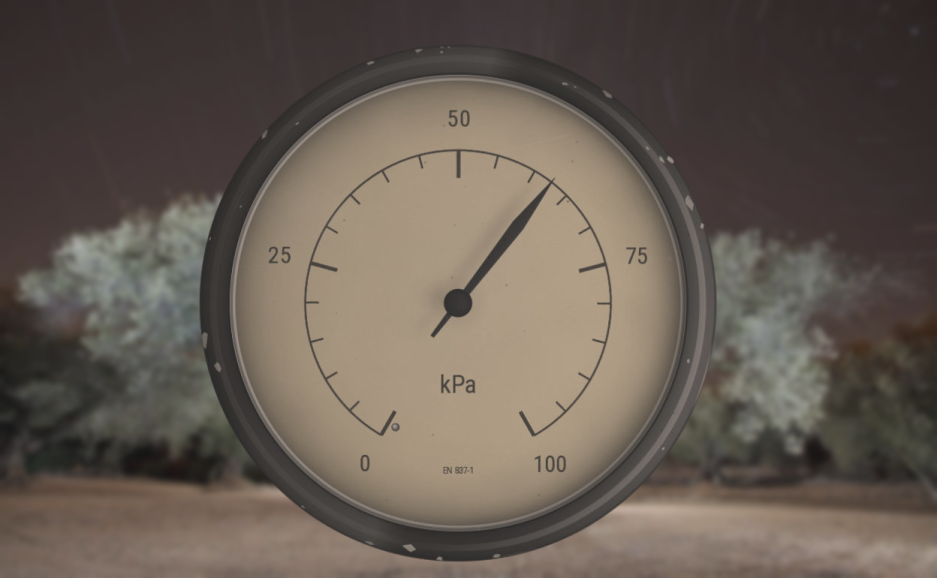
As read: **62.5** kPa
